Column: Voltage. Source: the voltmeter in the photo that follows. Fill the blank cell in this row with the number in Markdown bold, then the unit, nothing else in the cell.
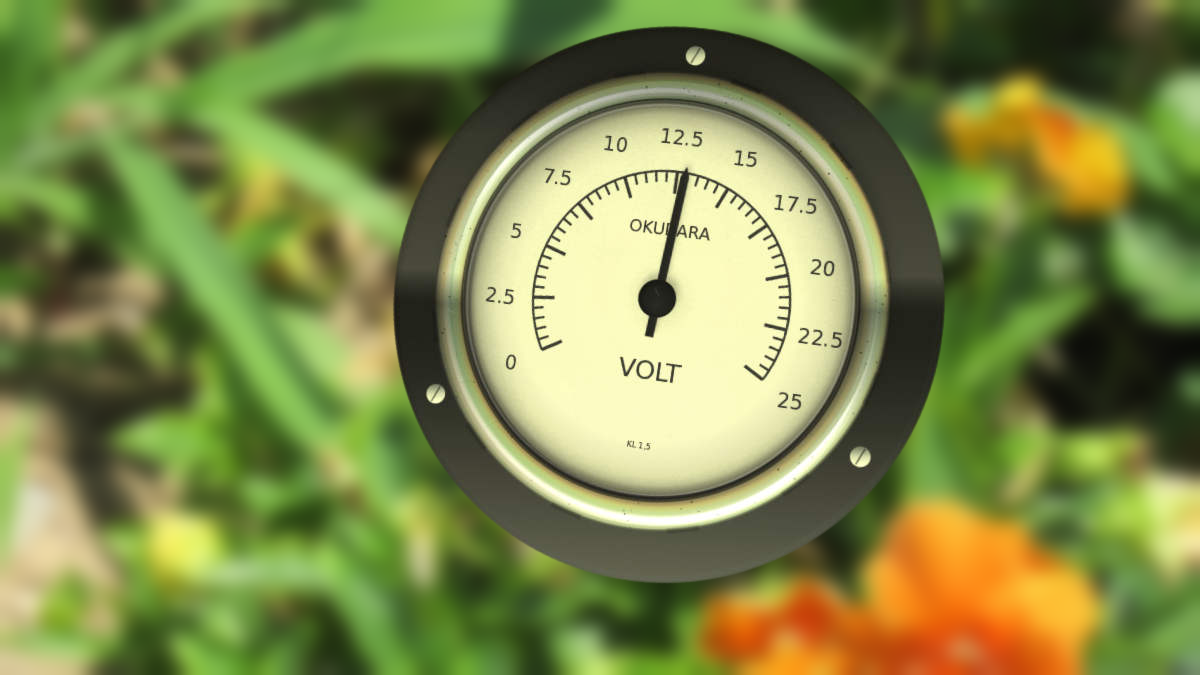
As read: **13** V
